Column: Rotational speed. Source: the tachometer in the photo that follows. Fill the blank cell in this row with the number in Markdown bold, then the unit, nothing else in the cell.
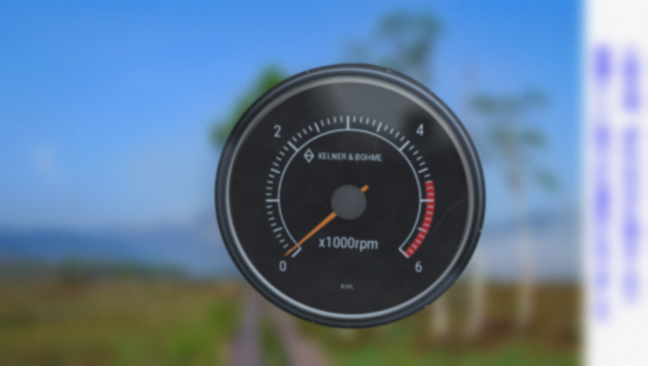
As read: **100** rpm
